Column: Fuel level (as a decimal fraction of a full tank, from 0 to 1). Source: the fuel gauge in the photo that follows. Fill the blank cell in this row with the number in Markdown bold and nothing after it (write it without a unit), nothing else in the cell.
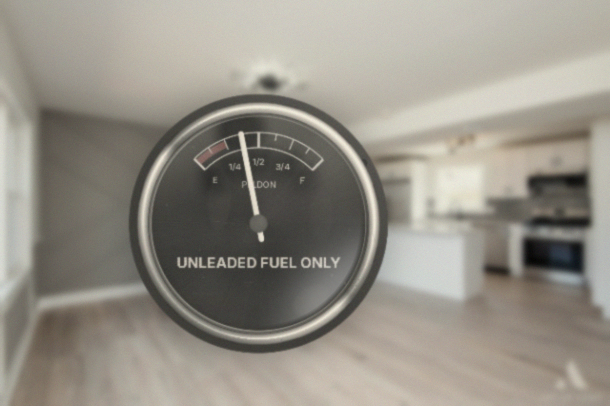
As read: **0.375**
